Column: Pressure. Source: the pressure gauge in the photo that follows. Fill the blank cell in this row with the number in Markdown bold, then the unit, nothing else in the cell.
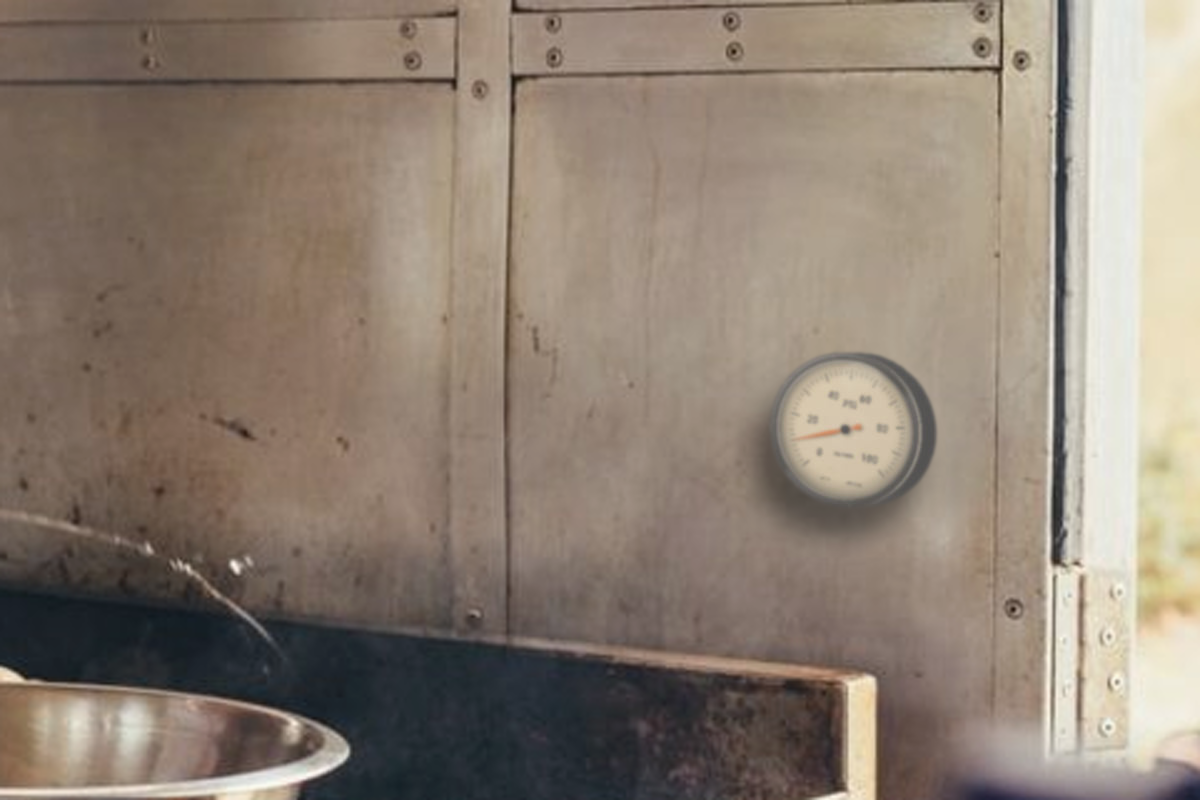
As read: **10** psi
